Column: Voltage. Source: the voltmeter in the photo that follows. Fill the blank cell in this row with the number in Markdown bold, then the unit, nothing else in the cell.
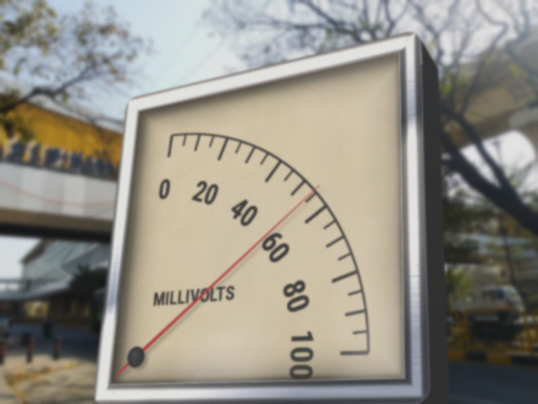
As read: **55** mV
